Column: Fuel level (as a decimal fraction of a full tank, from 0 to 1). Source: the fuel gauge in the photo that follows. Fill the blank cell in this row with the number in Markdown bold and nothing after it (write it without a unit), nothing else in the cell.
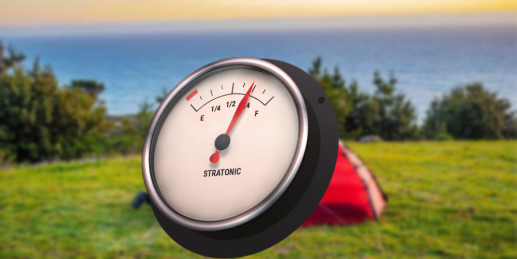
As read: **0.75**
